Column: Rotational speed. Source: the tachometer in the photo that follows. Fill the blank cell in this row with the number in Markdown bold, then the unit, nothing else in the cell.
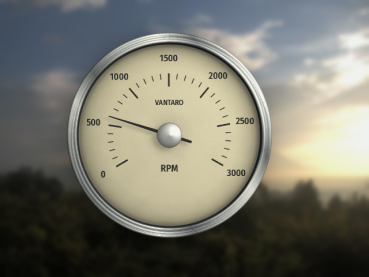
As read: **600** rpm
